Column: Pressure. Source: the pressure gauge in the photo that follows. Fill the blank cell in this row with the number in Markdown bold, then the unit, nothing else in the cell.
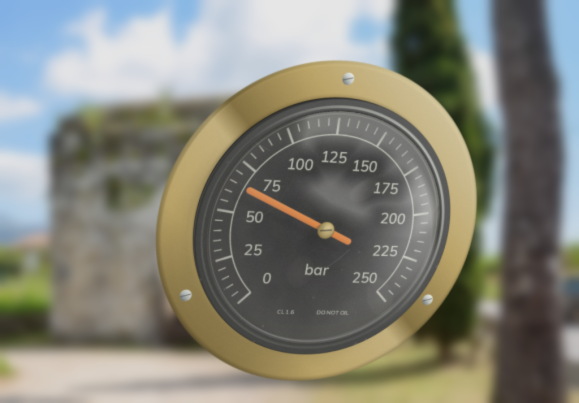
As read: **65** bar
